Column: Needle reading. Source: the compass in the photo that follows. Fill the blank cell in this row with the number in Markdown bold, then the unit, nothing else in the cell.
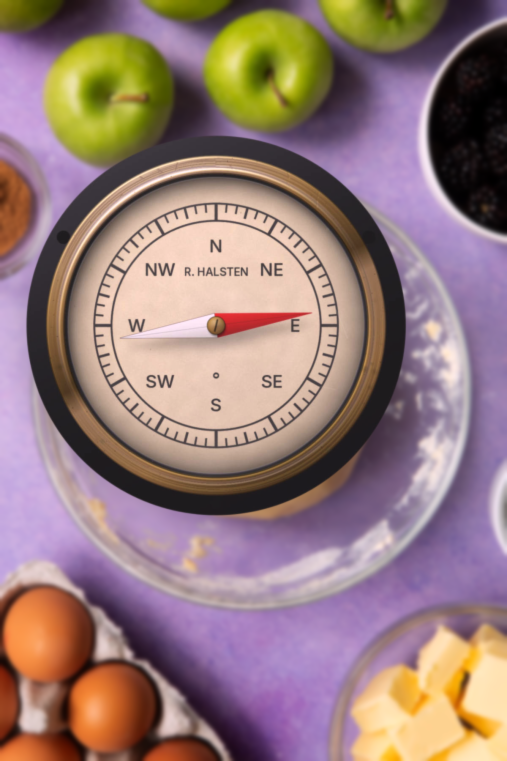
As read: **82.5** °
